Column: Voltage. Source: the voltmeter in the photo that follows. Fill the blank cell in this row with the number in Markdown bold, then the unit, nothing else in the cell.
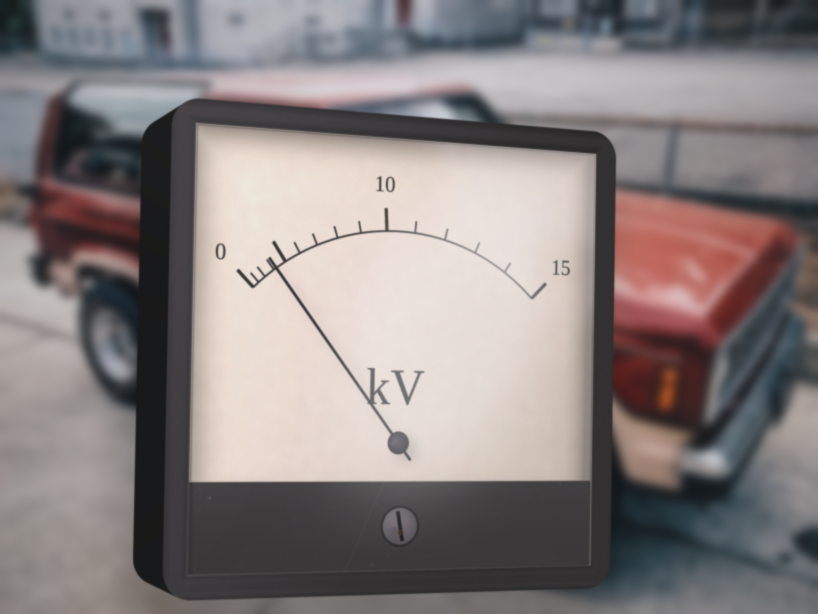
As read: **4** kV
